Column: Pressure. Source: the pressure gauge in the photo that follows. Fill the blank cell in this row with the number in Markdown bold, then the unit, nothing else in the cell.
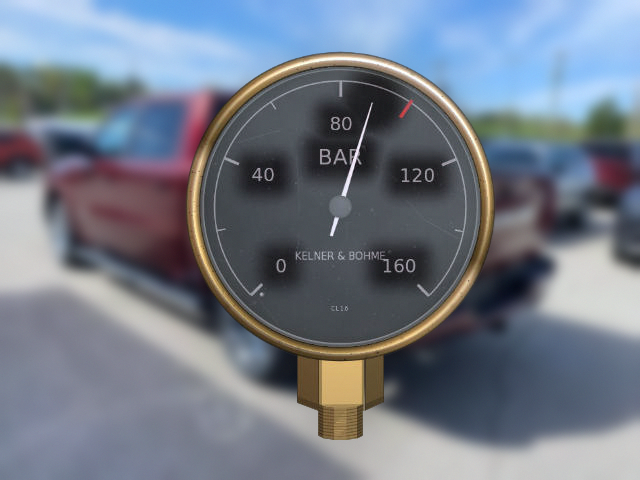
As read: **90** bar
